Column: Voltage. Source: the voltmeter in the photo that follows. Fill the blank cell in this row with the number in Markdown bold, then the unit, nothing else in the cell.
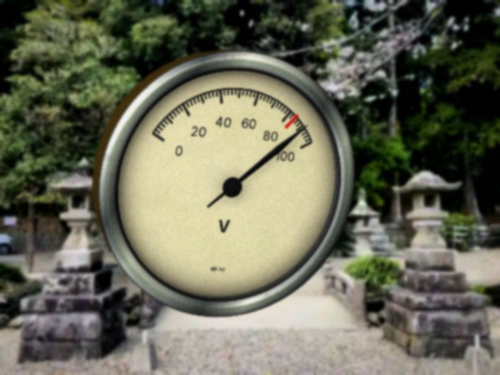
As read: **90** V
